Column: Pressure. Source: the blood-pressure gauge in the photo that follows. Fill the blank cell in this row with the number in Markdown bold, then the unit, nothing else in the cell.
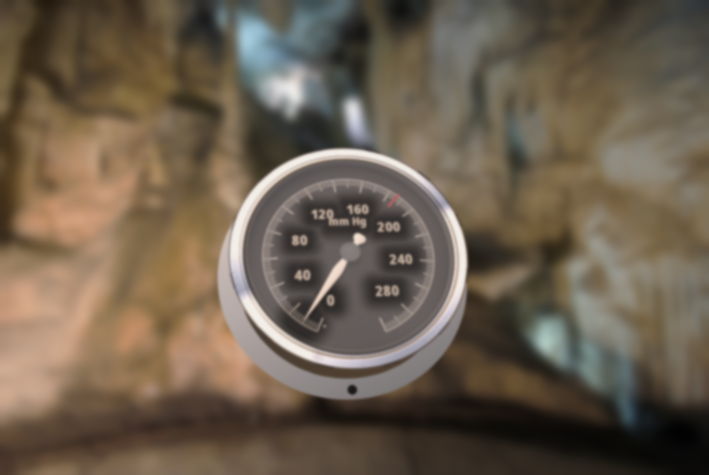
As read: **10** mmHg
